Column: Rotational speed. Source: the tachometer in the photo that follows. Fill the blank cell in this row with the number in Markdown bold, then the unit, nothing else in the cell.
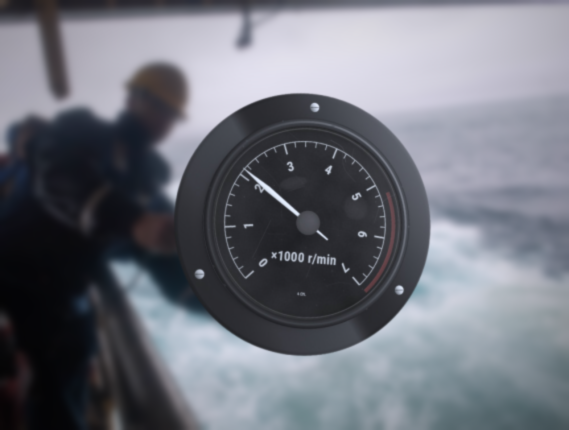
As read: **2100** rpm
